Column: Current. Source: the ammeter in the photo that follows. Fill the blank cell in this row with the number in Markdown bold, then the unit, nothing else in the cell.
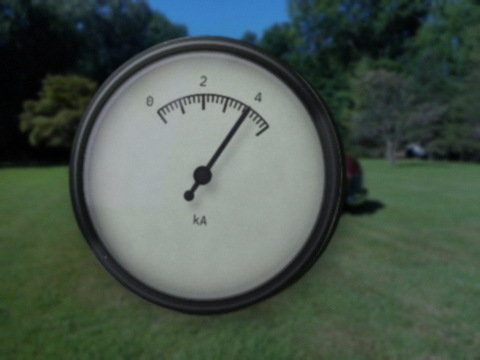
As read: **4** kA
